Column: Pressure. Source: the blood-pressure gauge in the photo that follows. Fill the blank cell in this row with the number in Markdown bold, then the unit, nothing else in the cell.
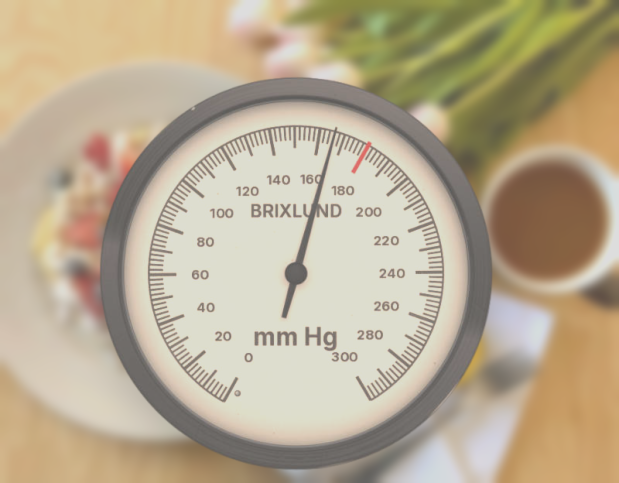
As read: **166** mmHg
